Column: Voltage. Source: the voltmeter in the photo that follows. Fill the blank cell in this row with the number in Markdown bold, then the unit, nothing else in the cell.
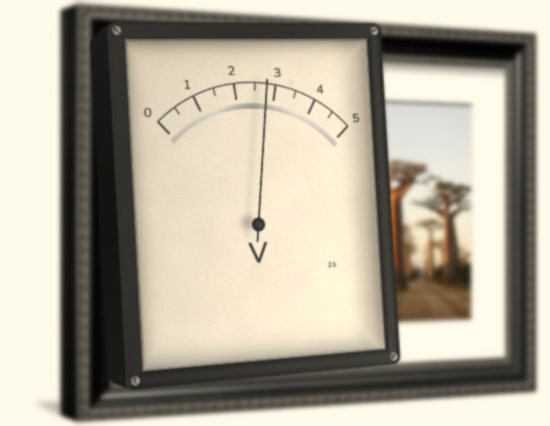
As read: **2.75** V
